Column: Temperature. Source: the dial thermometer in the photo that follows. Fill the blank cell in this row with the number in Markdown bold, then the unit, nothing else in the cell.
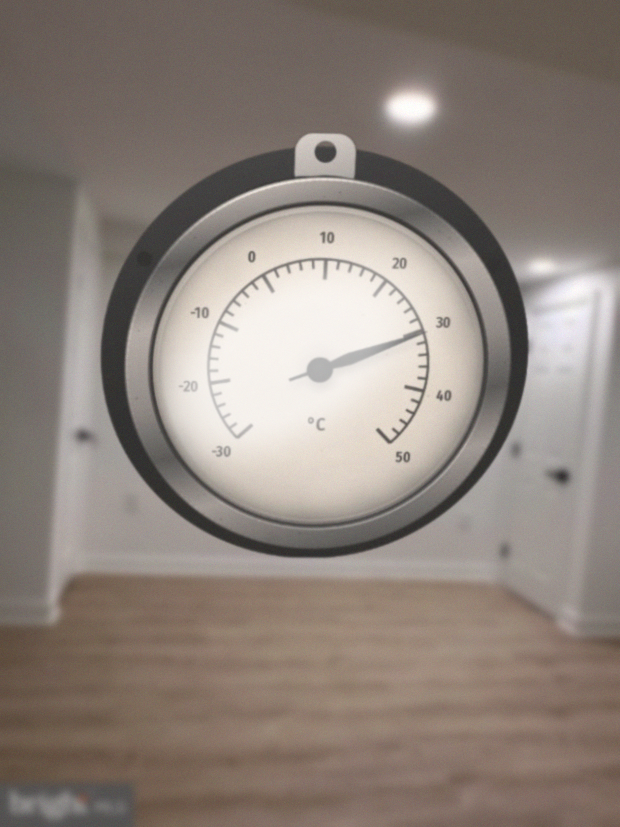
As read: **30** °C
